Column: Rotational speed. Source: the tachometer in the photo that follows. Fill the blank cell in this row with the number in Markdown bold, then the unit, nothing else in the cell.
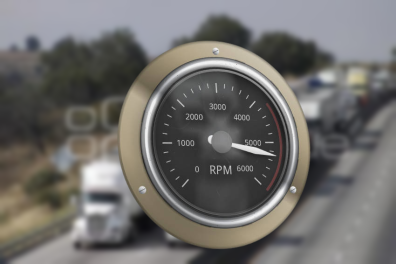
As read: **5300** rpm
